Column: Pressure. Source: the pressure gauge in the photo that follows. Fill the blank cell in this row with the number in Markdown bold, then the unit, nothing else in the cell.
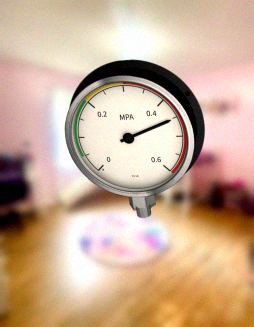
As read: **0.45** MPa
